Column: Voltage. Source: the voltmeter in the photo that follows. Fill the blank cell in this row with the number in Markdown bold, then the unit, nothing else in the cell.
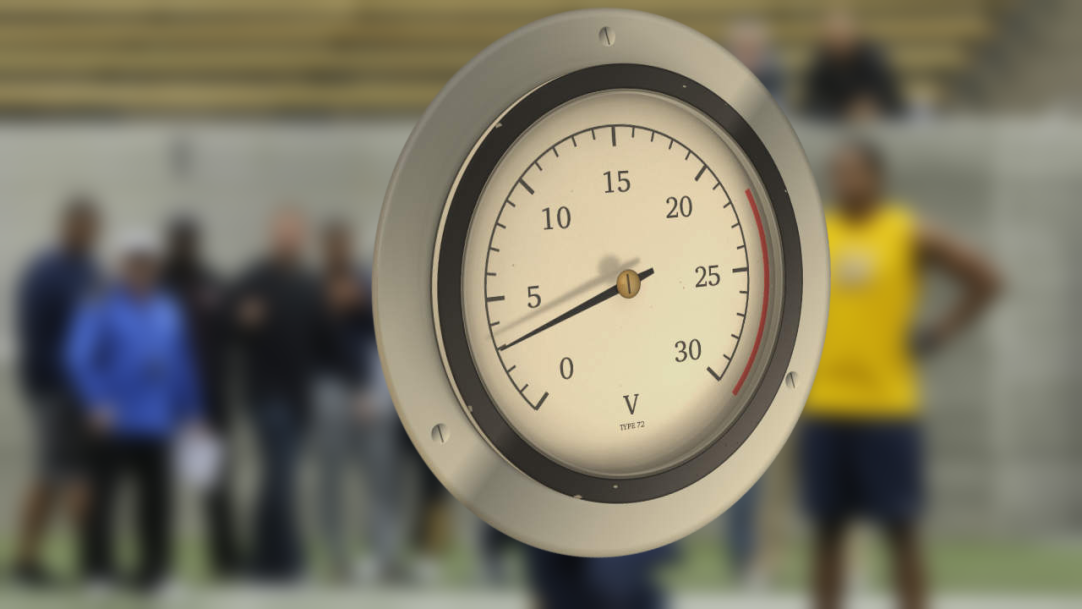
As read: **3** V
